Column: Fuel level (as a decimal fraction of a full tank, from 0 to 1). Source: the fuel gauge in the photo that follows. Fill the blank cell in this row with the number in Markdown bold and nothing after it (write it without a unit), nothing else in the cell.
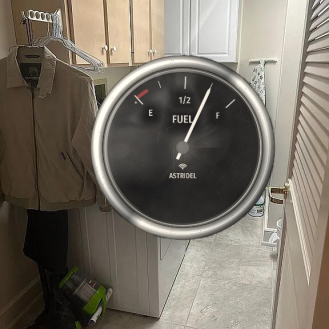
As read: **0.75**
